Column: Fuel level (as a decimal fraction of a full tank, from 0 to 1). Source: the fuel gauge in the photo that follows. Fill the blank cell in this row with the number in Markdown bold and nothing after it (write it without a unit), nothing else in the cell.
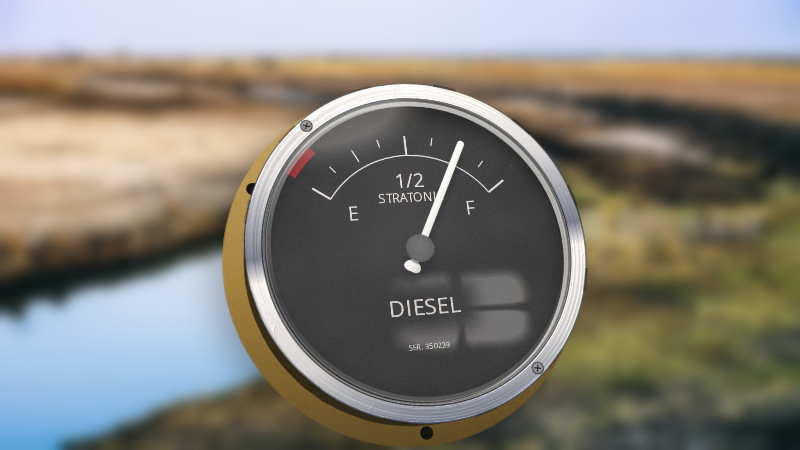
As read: **0.75**
